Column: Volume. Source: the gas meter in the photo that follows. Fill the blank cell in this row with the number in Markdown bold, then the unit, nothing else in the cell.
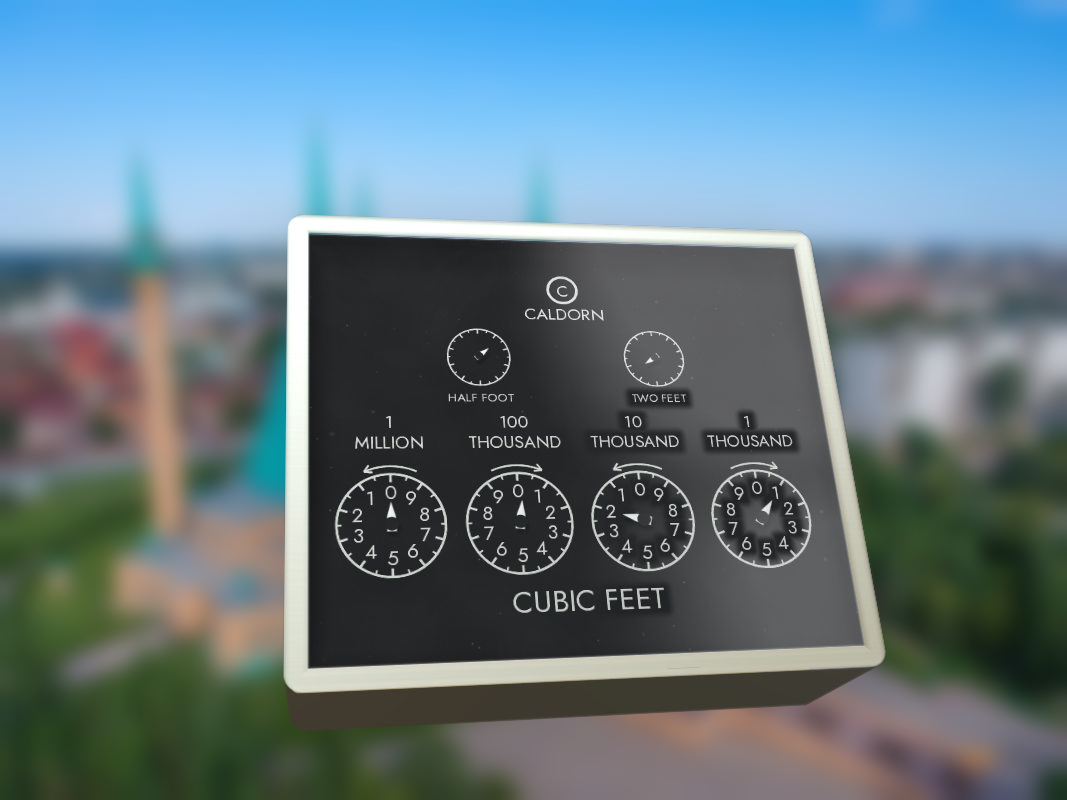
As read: **2100** ft³
